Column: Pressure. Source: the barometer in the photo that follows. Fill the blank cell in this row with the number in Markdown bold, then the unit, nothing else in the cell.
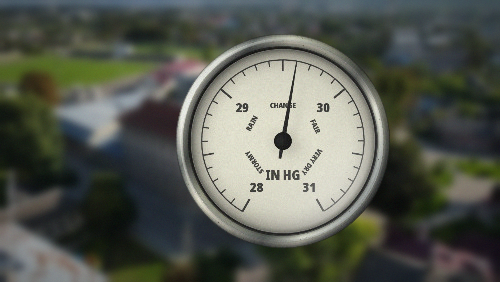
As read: **29.6** inHg
